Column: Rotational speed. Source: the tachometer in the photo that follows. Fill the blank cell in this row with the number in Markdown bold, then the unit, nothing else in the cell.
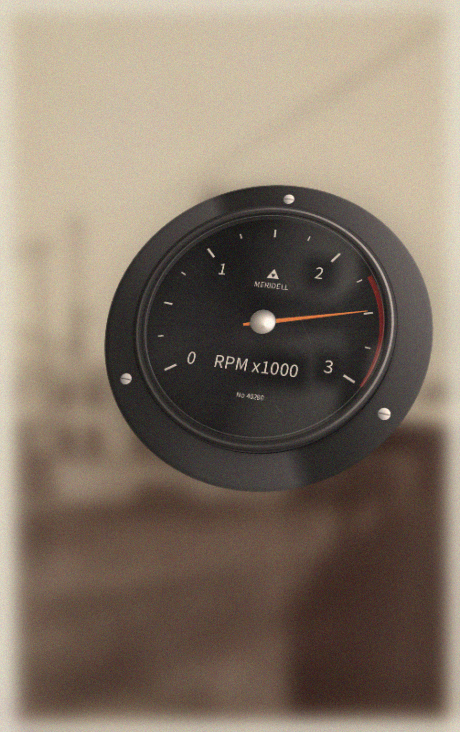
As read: **2500** rpm
